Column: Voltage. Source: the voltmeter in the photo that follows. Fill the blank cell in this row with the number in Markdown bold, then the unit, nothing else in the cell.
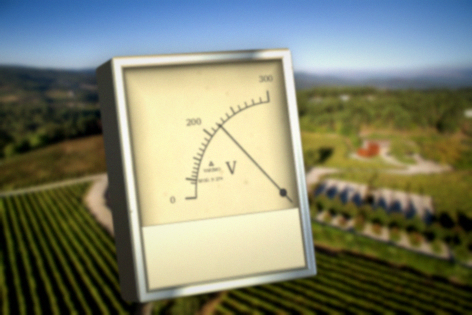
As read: **220** V
